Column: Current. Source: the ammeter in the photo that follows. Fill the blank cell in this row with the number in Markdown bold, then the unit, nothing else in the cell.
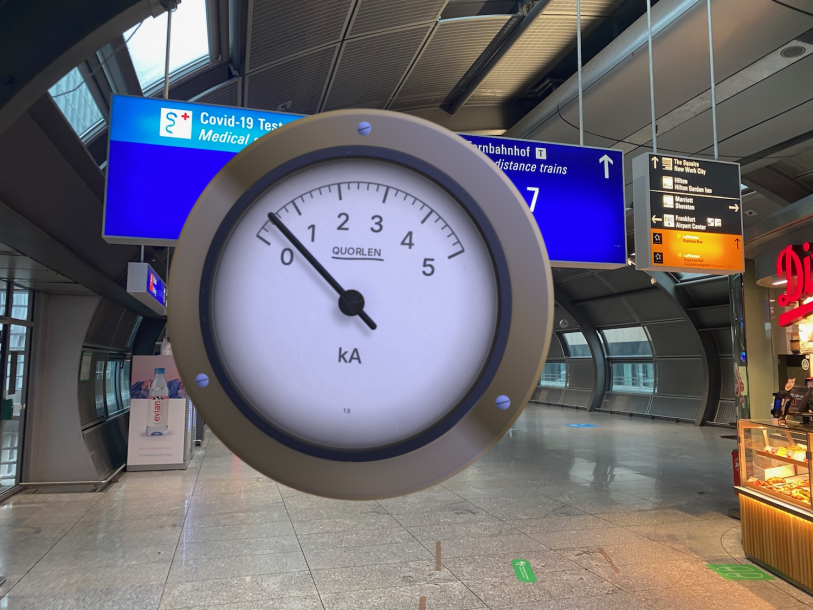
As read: **0.5** kA
